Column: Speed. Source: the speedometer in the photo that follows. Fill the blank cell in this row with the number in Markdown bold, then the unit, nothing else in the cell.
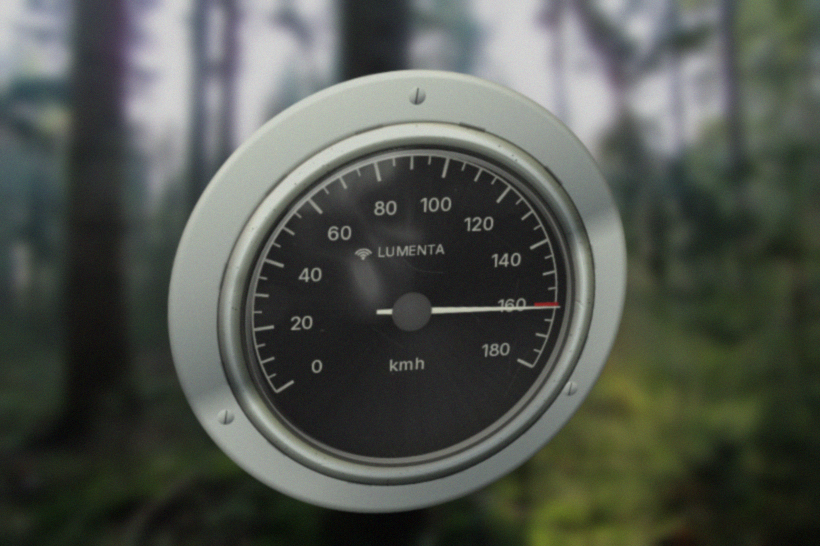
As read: **160** km/h
